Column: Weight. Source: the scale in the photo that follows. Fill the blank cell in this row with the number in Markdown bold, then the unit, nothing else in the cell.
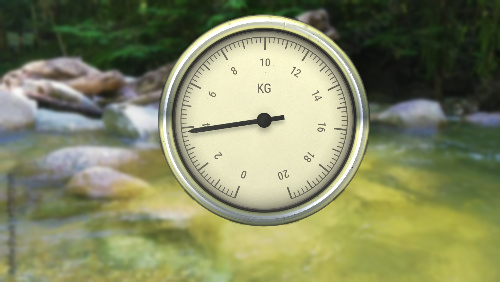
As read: **3.8** kg
